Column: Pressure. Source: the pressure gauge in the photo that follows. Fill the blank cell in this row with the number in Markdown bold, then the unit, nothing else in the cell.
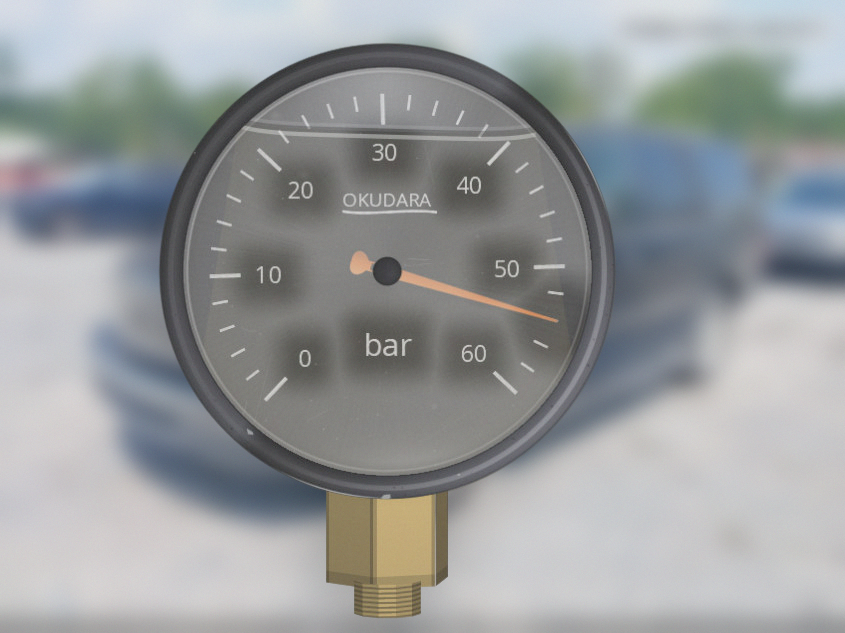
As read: **54** bar
